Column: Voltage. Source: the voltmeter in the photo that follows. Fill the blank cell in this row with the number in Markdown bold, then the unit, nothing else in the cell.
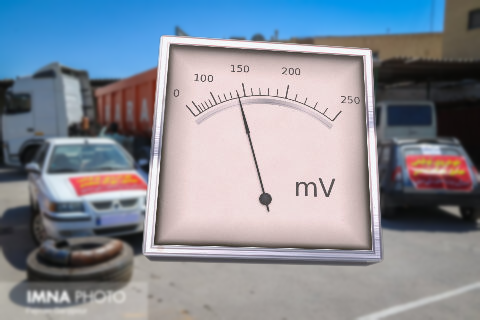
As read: **140** mV
